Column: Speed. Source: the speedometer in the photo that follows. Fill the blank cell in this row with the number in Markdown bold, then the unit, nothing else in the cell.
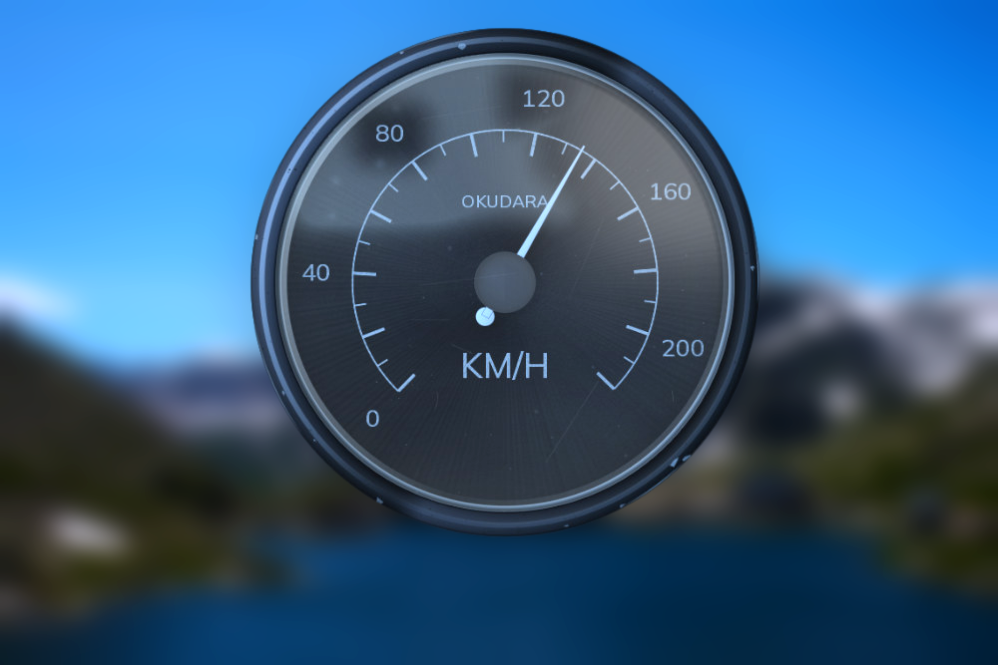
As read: **135** km/h
